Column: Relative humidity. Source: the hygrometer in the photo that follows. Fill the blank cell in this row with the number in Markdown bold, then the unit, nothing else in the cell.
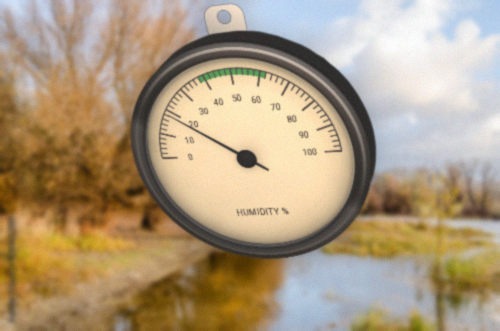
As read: **20** %
